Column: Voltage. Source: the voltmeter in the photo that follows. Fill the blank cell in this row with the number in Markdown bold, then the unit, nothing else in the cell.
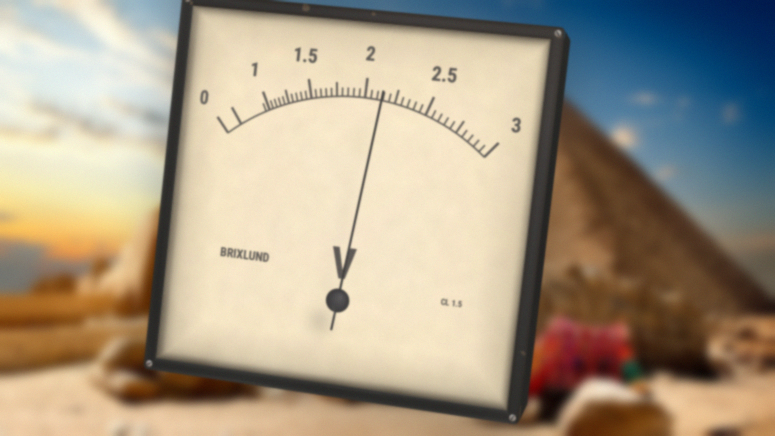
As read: **2.15** V
